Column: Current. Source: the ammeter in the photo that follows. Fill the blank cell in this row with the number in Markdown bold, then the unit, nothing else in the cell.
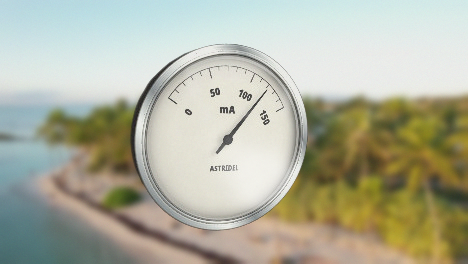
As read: **120** mA
